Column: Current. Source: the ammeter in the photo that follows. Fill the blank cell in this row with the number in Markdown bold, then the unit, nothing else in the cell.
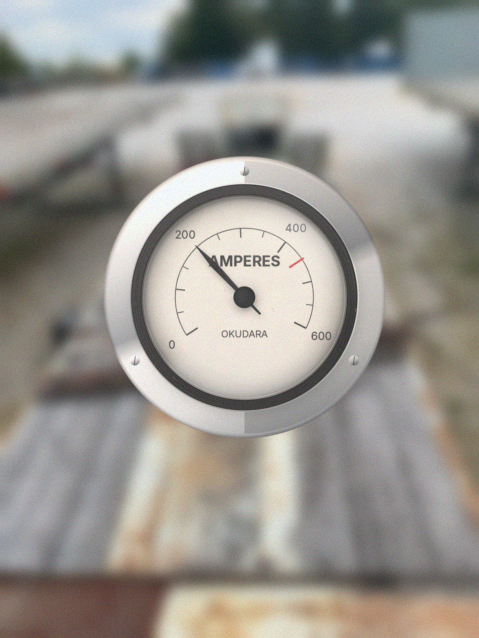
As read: **200** A
